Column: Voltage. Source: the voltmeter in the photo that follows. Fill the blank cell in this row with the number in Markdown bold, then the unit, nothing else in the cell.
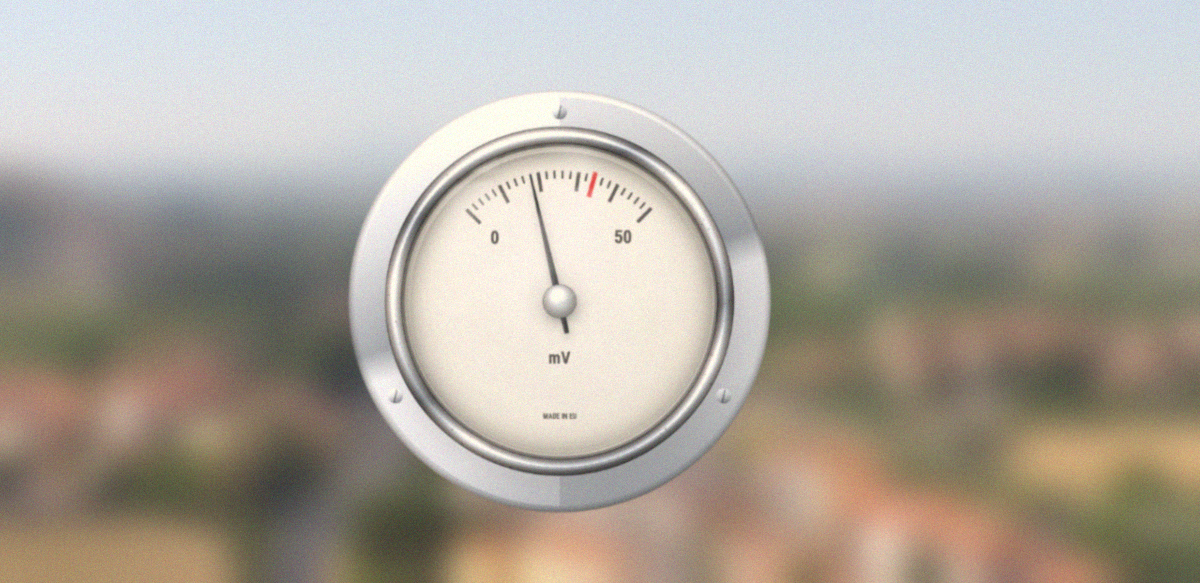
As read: **18** mV
